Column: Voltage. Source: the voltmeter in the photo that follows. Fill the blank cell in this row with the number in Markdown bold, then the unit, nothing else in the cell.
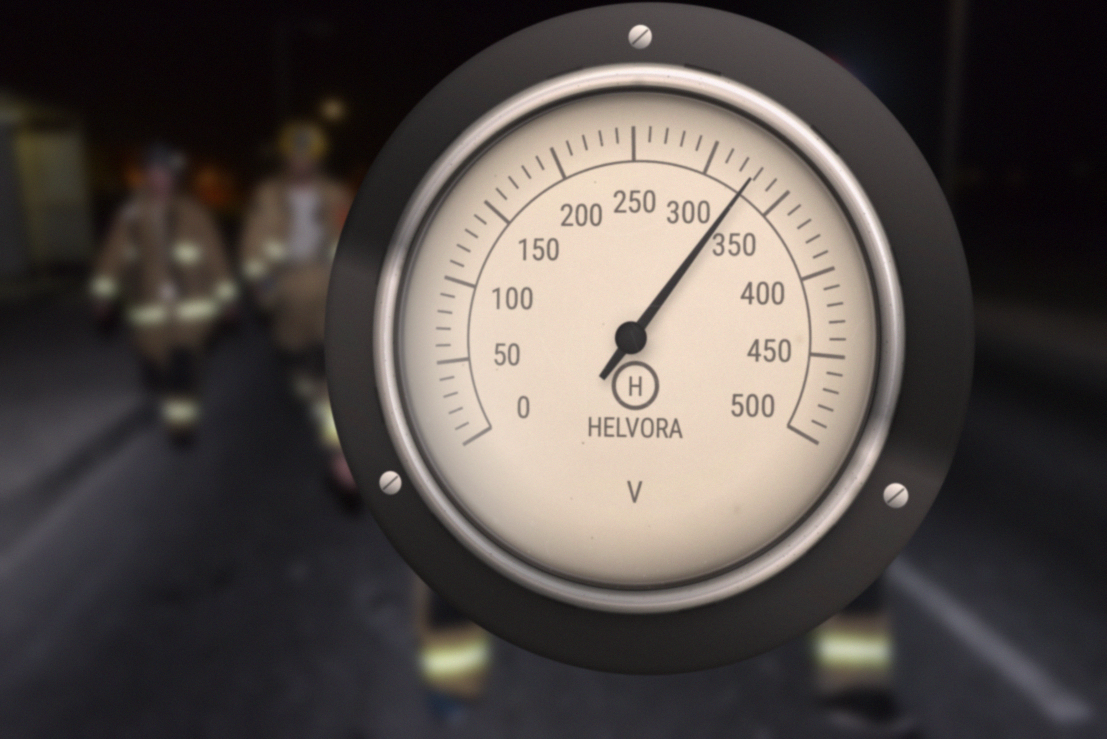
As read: **330** V
